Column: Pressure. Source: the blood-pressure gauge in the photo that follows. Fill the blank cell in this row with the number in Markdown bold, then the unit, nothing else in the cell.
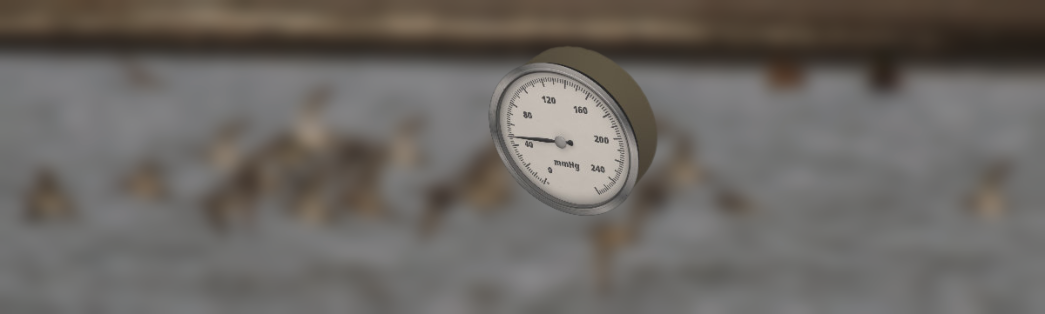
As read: **50** mmHg
